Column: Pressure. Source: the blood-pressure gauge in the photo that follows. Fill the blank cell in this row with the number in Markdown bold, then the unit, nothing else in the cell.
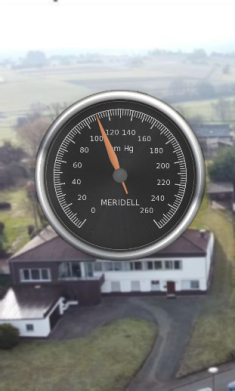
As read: **110** mmHg
